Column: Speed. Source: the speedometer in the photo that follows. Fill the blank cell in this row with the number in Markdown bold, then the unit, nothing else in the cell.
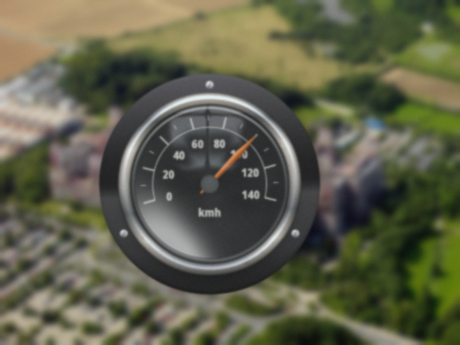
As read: **100** km/h
